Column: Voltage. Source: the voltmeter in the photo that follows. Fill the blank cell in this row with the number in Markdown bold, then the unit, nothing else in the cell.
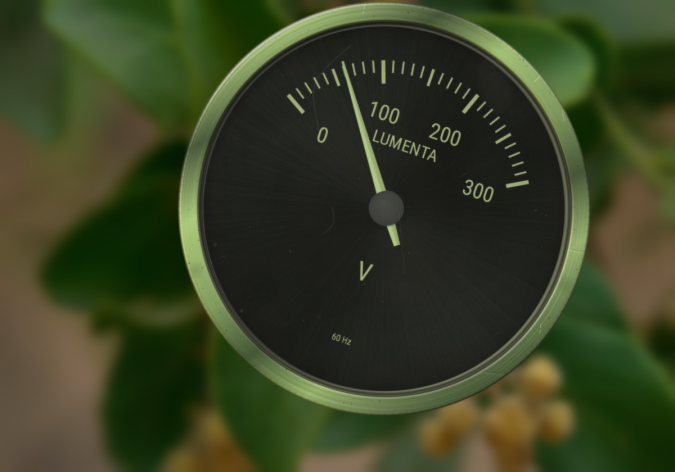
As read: **60** V
